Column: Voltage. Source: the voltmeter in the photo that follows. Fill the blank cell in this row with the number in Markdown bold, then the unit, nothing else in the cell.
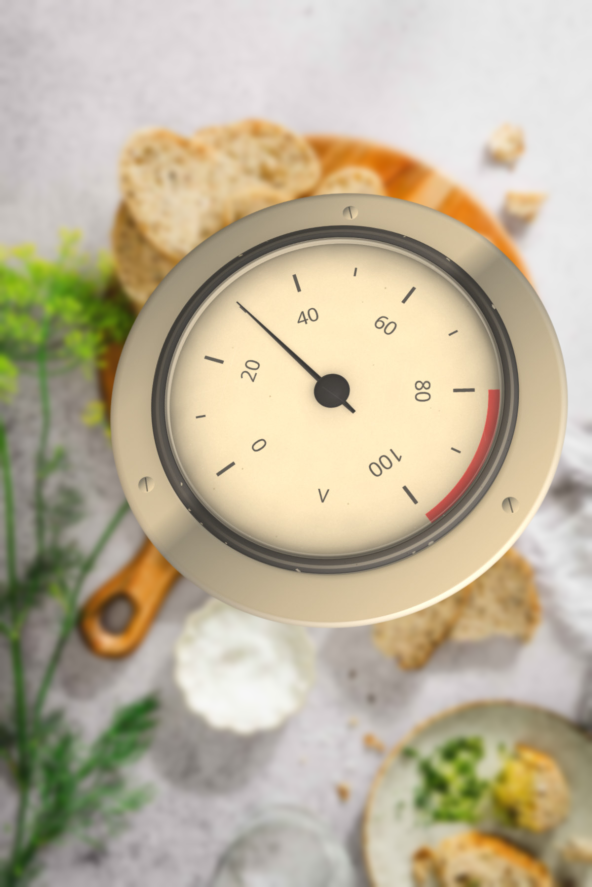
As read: **30** V
